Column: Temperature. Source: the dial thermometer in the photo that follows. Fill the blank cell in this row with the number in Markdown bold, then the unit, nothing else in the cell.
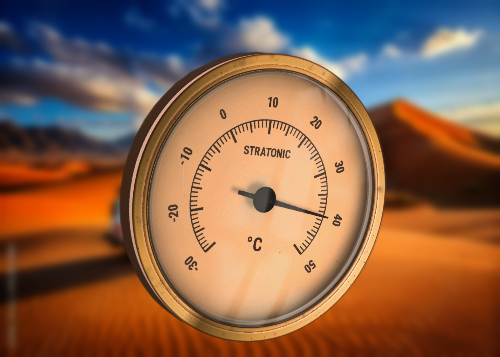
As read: **40** °C
